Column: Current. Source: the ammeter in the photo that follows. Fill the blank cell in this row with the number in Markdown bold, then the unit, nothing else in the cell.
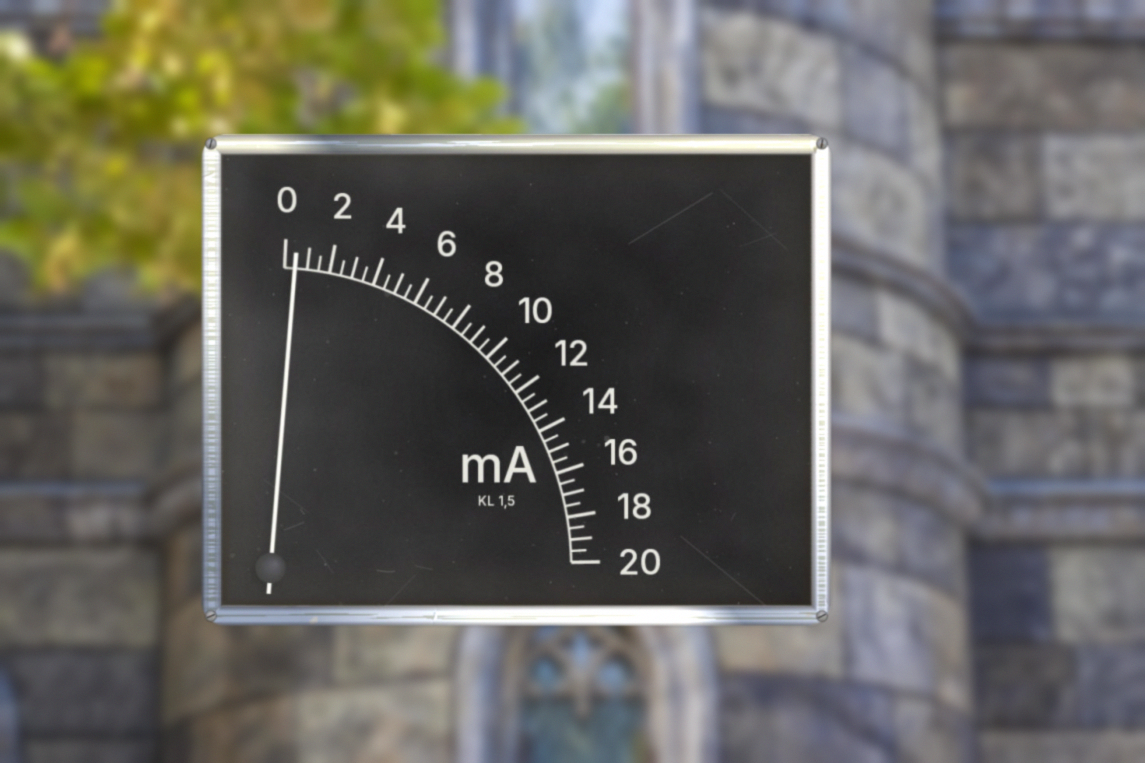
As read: **0.5** mA
